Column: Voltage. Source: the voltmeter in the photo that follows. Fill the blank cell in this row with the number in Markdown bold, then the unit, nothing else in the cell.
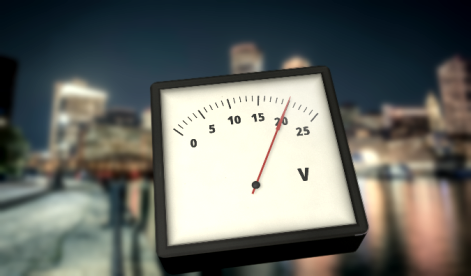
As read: **20** V
